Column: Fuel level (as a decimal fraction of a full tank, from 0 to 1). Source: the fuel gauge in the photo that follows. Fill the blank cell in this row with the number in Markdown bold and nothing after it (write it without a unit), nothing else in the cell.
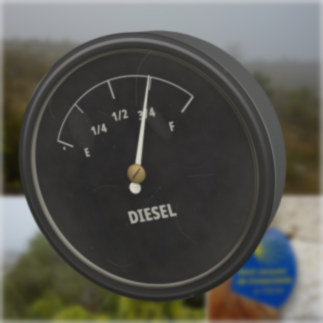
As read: **0.75**
